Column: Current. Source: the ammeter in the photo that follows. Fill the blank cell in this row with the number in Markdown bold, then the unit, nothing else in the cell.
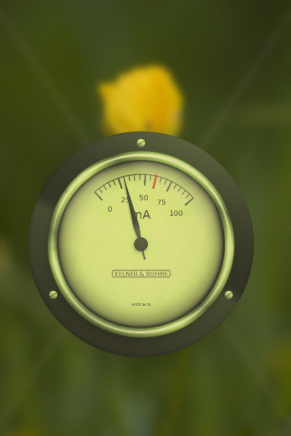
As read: **30** mA
